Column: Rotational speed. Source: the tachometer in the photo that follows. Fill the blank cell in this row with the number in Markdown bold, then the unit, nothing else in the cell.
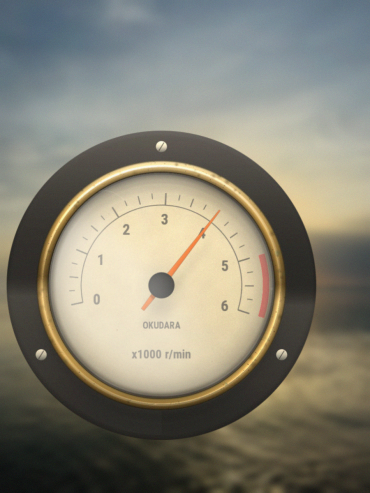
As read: **4000** rpm
